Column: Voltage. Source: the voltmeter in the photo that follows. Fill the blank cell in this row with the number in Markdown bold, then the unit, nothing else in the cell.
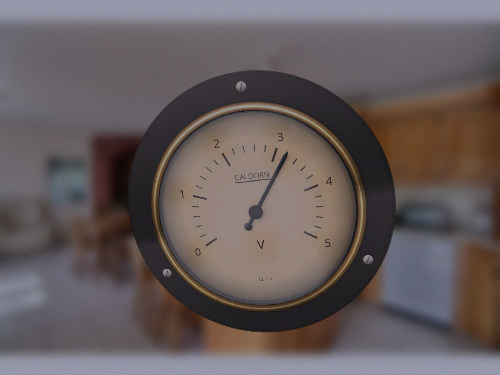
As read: **3.2** V
